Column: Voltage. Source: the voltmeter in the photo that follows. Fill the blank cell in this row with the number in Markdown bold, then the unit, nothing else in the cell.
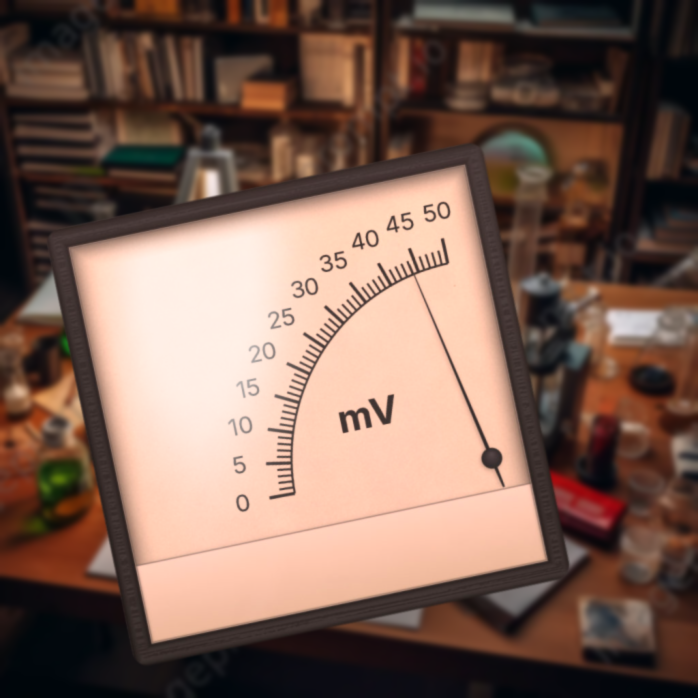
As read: **44** mV
